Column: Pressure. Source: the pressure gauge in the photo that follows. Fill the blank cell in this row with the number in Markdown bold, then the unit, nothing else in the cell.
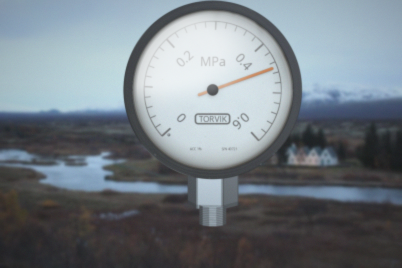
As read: **0.45** MPa
